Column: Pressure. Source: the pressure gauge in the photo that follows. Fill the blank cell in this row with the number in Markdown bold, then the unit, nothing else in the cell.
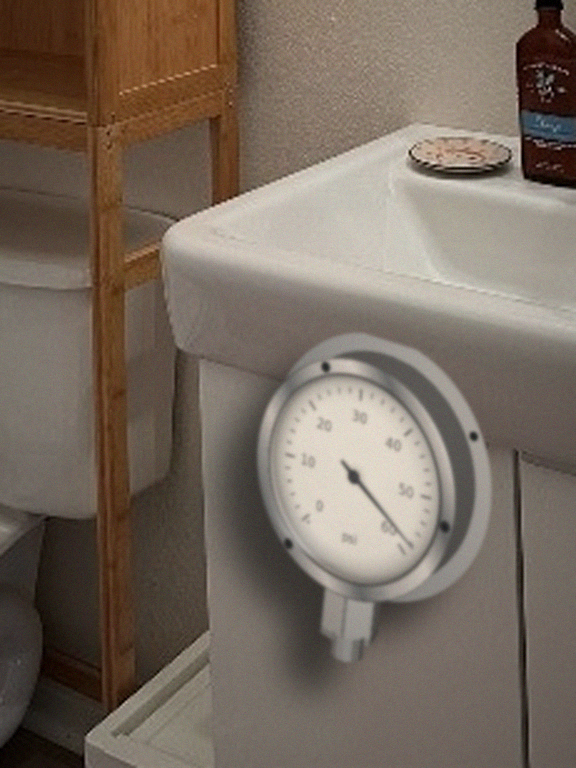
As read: **58** psi
